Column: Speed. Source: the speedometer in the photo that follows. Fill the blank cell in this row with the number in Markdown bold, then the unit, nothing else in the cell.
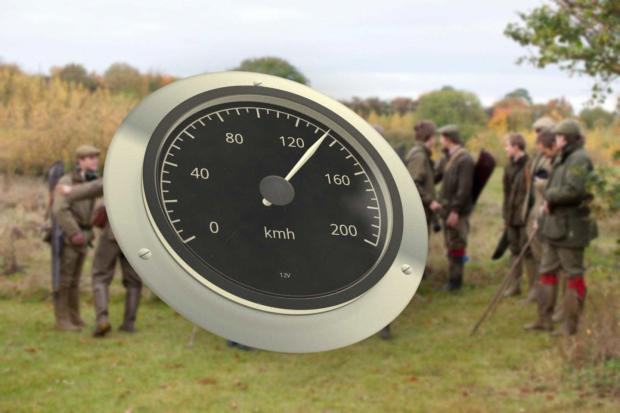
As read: **135** km/h
